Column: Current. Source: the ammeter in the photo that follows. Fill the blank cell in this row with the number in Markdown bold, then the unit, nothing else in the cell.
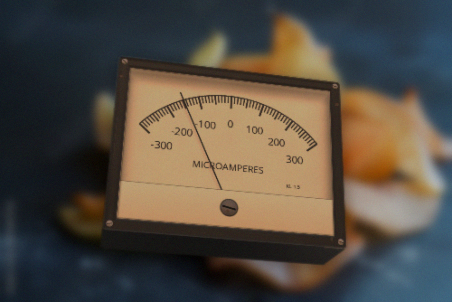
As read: **-150** µA
